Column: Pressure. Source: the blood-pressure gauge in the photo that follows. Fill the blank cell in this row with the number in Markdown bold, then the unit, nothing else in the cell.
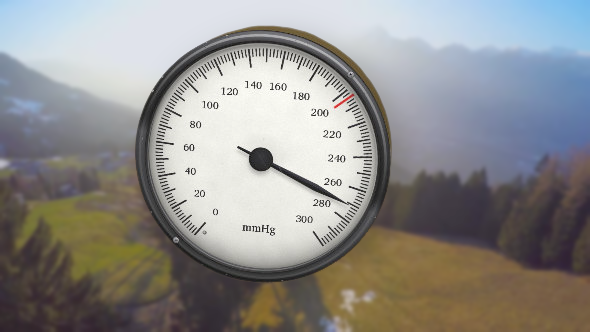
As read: **270** mmHg
